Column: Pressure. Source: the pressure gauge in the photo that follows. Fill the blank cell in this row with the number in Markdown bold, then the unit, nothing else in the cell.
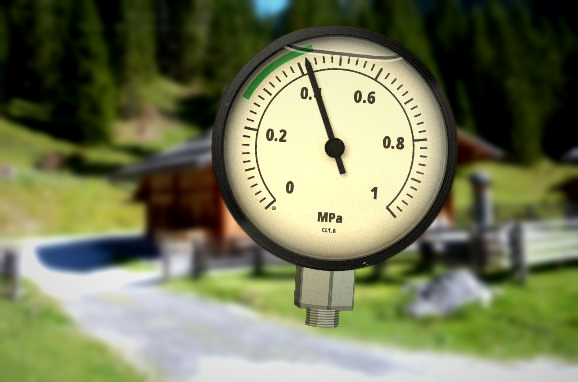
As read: **0.42** MPa
